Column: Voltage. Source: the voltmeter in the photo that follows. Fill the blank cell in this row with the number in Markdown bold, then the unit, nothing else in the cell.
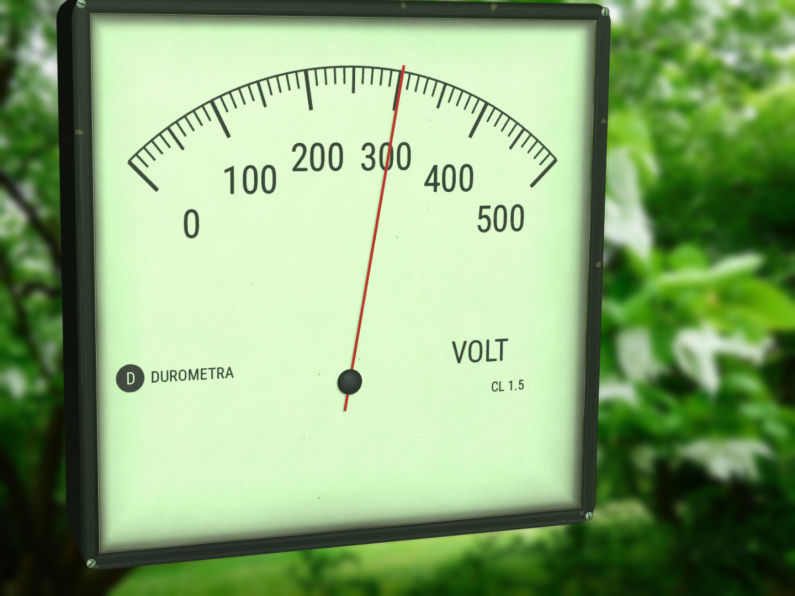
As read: **300** V
